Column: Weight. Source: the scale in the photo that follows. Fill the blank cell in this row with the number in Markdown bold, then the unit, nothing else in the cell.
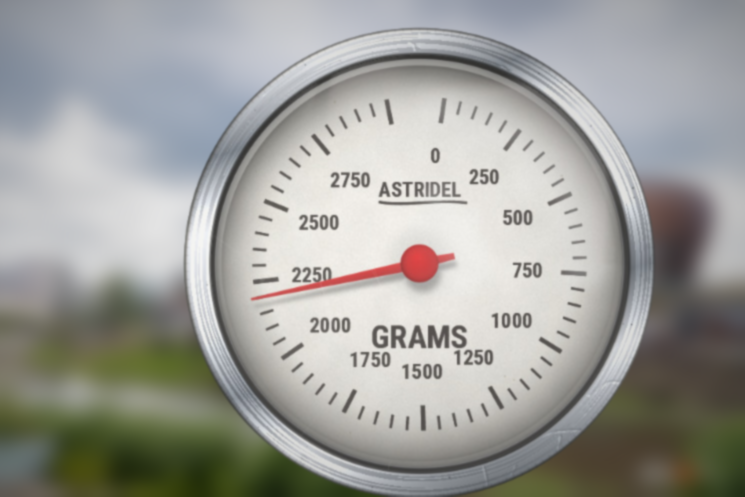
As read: **2200** g
